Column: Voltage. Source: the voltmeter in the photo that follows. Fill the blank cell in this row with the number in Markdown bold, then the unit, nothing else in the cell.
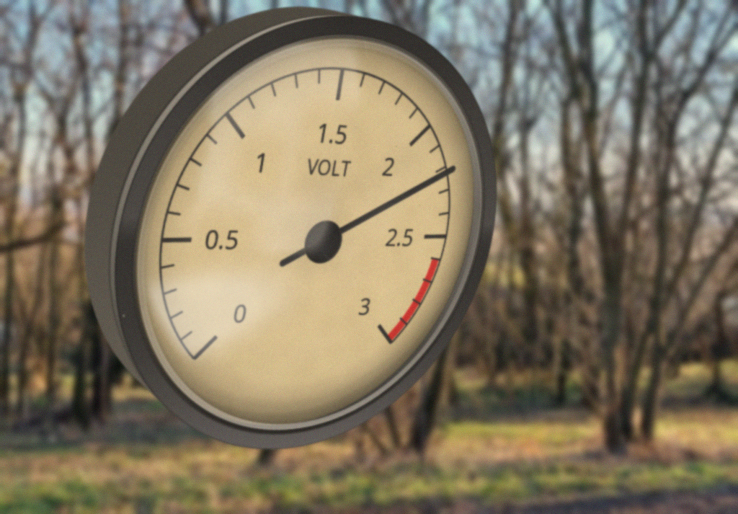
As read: **2.2** V
